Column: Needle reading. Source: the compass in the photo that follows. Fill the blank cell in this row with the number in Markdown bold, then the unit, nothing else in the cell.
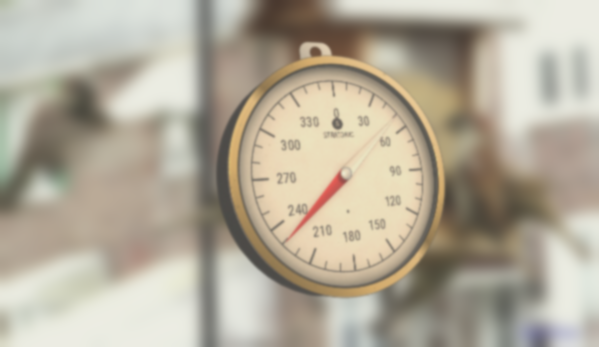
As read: **230** °
